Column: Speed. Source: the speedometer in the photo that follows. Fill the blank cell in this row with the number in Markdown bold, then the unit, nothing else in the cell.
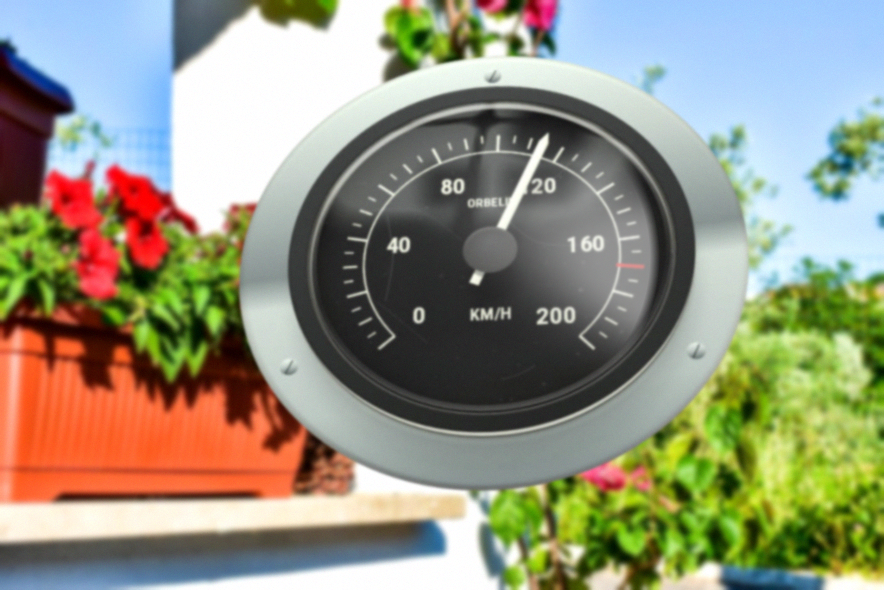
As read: **115** km/h
